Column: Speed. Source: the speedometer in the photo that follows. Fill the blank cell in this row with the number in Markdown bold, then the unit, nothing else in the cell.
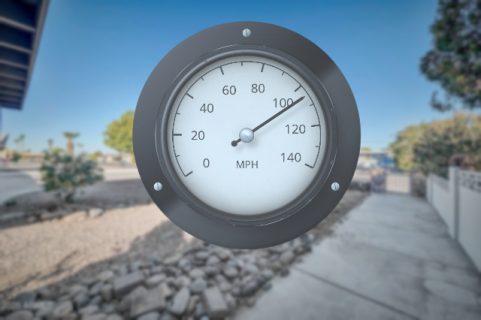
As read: **105** mph
